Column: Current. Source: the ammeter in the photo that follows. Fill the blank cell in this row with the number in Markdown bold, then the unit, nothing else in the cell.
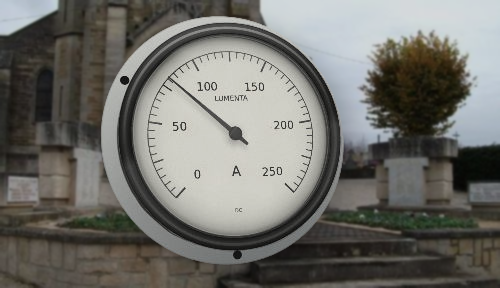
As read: **80** A
